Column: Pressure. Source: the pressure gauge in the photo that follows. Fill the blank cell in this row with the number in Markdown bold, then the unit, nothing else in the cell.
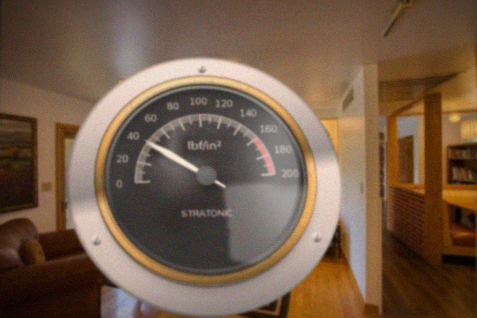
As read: **40** psi
